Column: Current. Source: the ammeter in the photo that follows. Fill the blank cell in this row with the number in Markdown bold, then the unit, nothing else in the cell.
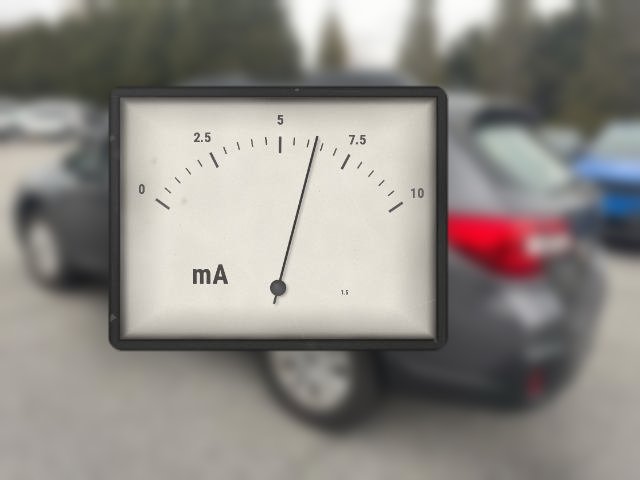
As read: **6.25** mA
